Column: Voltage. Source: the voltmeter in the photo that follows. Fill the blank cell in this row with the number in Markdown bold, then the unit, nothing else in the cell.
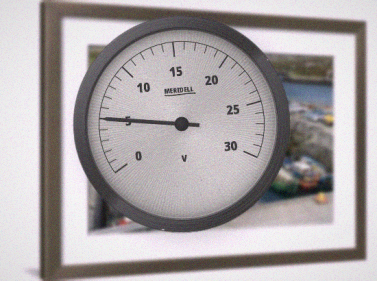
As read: **5** V
